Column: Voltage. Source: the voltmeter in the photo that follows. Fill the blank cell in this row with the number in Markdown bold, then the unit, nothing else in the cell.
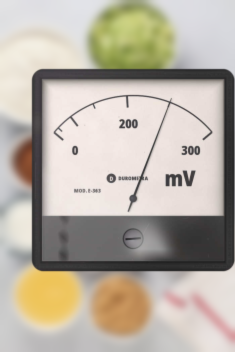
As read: **250** mV
